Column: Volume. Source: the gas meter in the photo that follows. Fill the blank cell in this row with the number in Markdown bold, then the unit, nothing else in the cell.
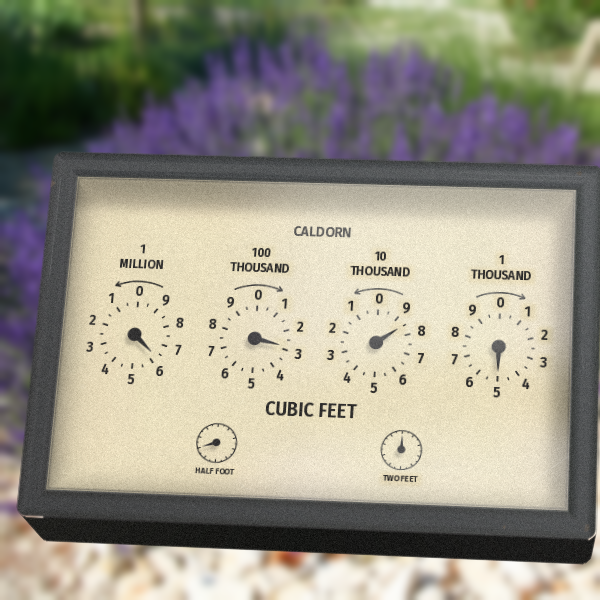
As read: **628500** ft³
